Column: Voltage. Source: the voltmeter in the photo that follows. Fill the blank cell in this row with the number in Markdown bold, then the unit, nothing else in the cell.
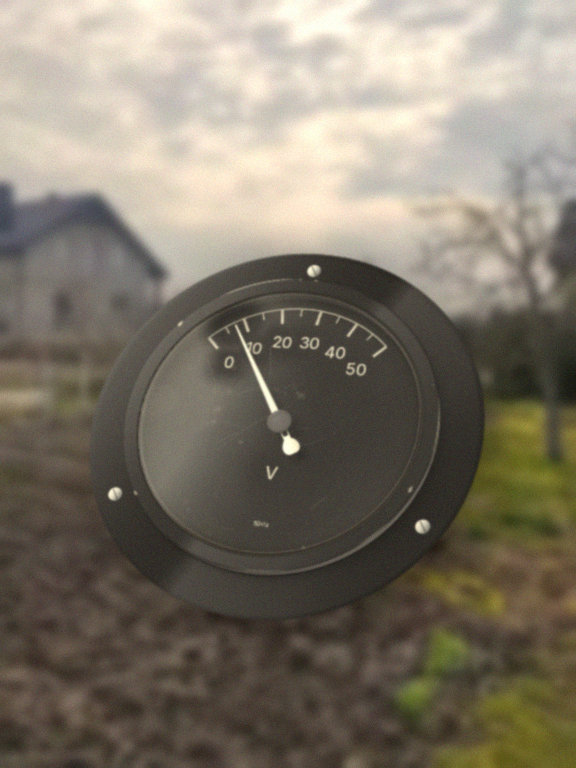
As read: **7.5** V
